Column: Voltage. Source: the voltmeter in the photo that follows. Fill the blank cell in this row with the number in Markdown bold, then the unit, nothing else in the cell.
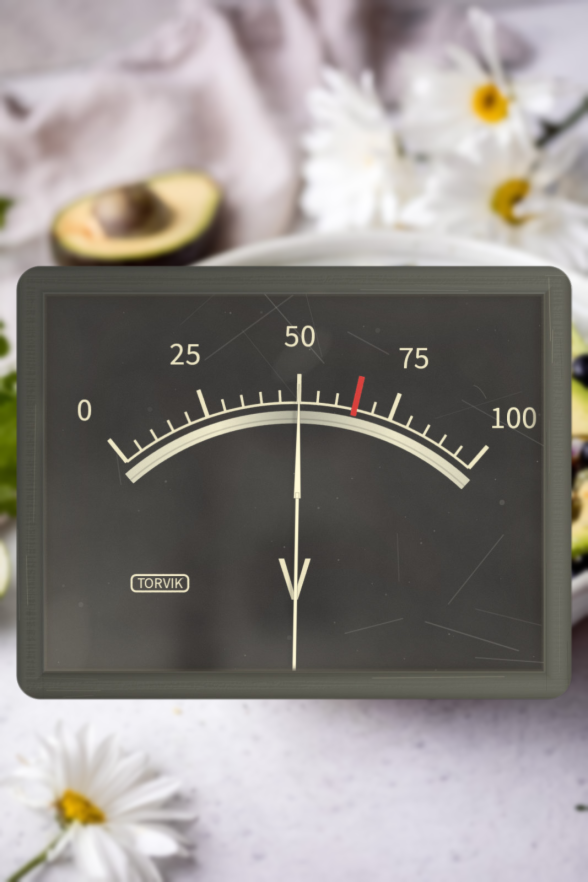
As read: **50** V
